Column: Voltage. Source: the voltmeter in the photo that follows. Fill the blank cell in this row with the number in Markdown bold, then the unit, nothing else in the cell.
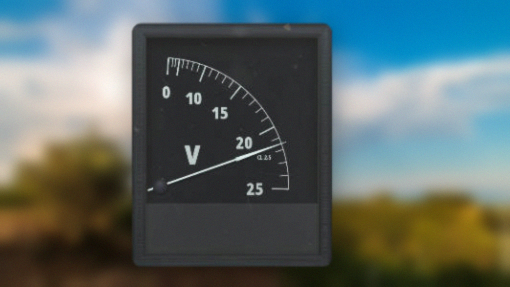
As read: **21.5** V
